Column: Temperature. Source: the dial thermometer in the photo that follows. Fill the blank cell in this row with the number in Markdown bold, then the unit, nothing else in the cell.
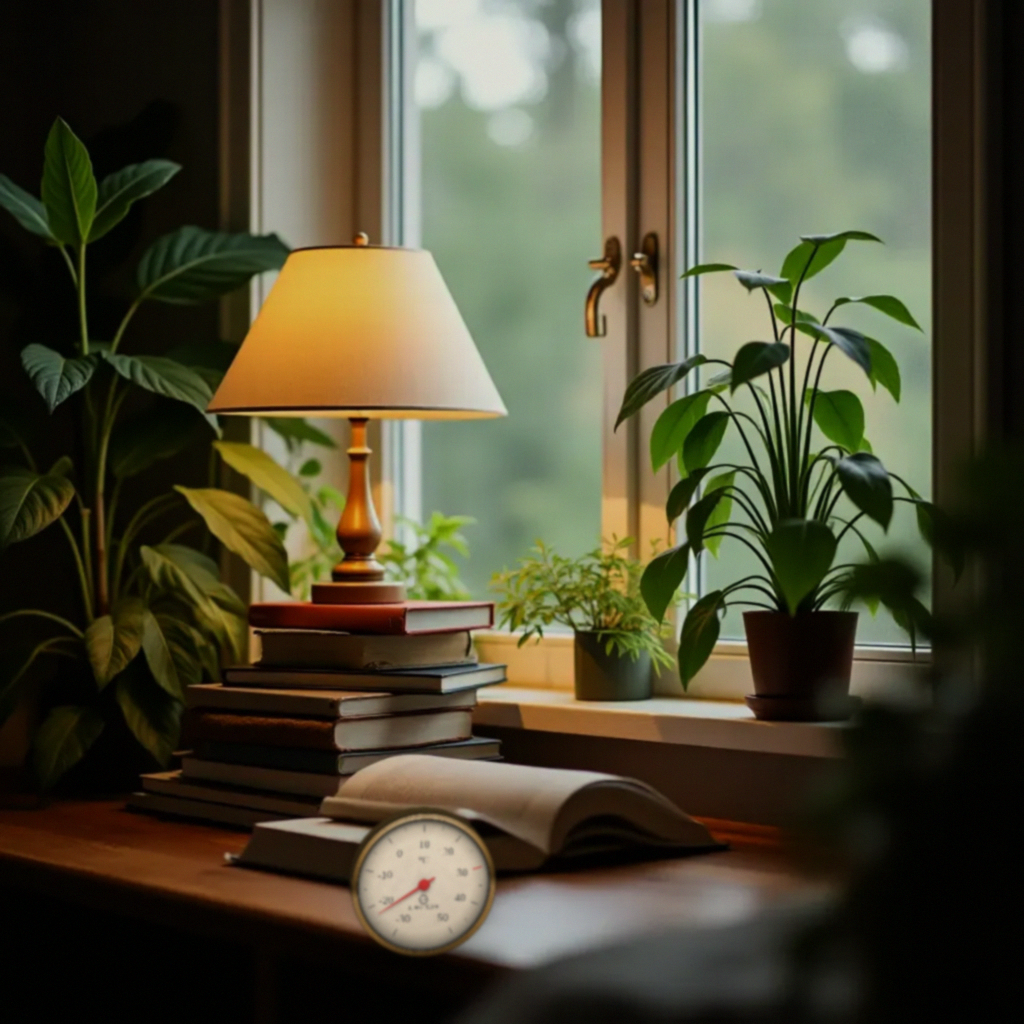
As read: **-22.5** °C
